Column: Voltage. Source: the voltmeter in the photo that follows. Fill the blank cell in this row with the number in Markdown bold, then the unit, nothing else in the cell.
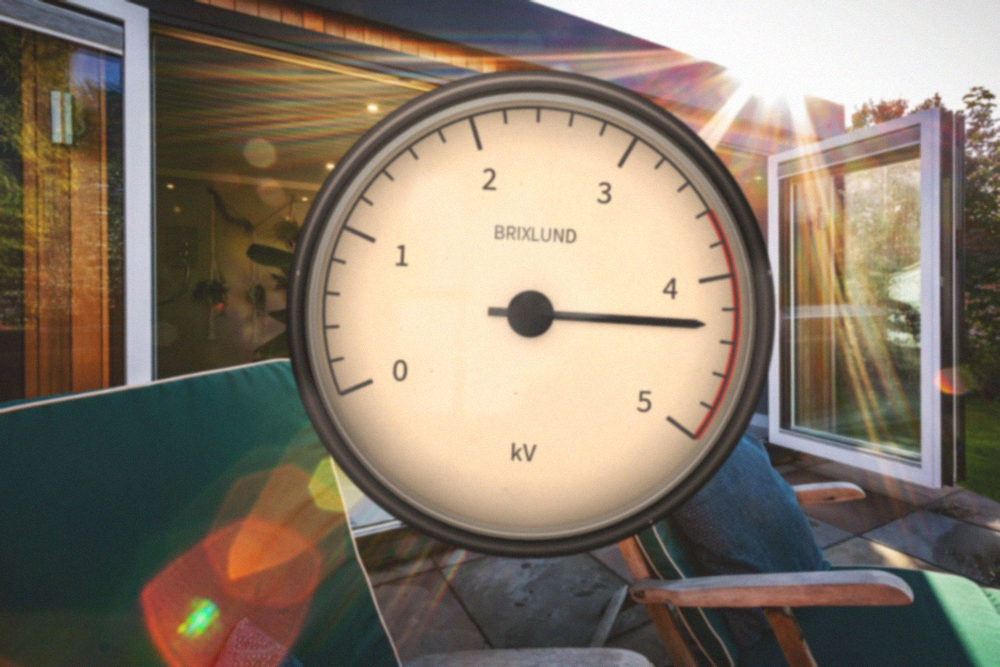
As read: **4.3** kV
